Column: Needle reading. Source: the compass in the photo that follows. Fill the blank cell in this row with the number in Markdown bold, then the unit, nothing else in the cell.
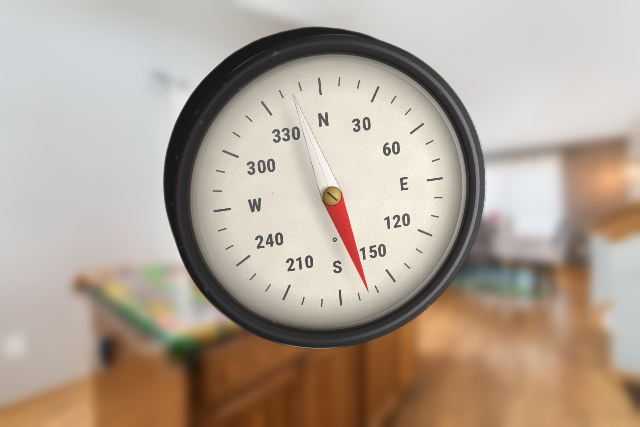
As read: **165** °
